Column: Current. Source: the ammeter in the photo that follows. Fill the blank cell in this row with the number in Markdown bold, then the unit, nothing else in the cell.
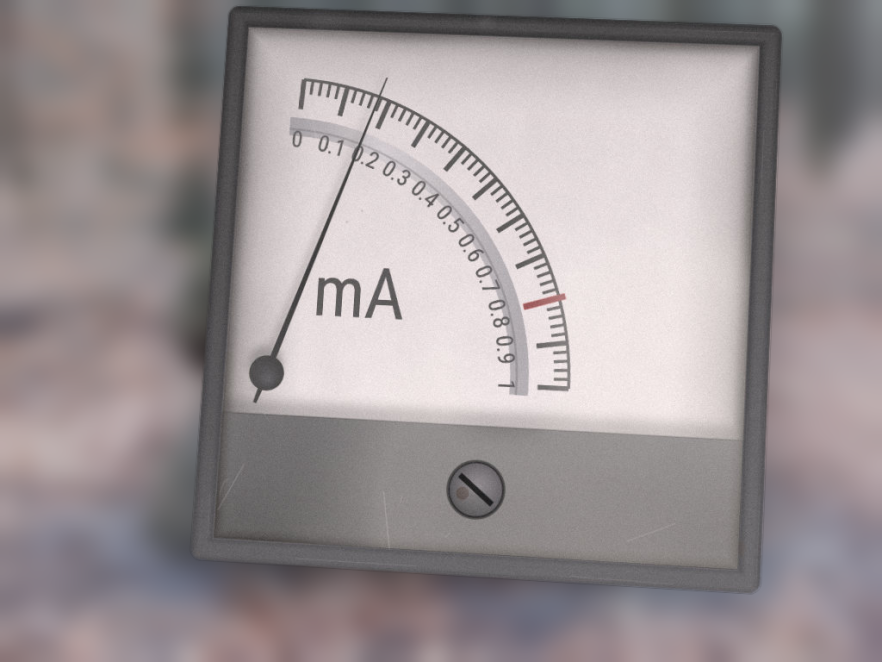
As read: **0.18** mA
